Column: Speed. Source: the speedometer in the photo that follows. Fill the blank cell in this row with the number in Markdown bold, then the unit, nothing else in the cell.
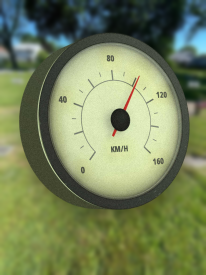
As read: **100** km/h
